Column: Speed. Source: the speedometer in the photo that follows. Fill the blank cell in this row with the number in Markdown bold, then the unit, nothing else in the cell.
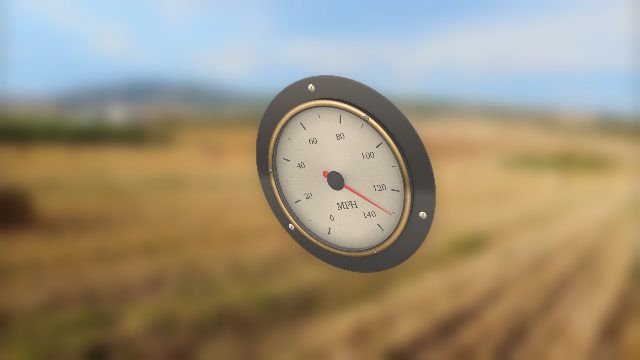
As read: **130** mph
